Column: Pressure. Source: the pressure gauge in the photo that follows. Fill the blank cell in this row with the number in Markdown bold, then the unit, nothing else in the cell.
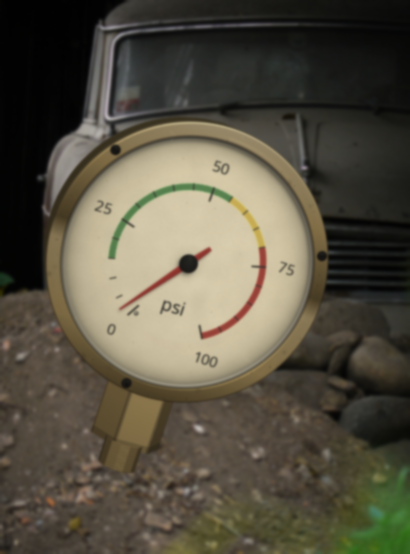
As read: **2.5** psi
